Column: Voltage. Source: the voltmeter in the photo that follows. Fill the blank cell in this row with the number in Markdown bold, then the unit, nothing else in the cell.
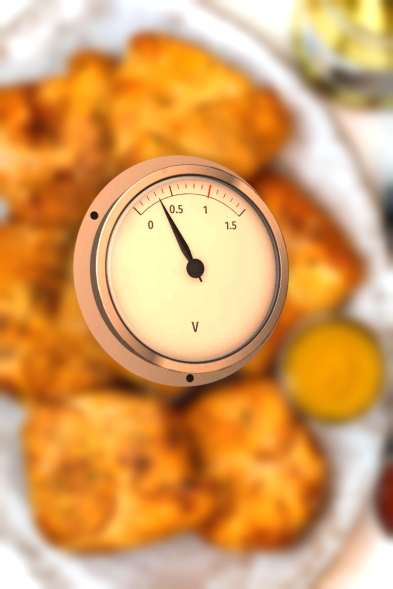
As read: **0.3** V
